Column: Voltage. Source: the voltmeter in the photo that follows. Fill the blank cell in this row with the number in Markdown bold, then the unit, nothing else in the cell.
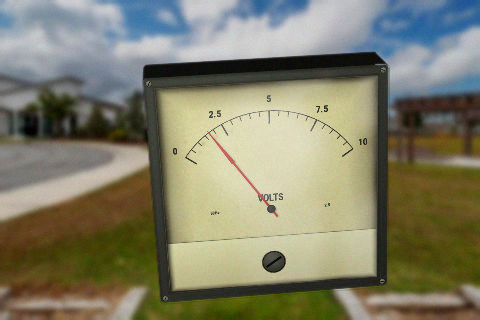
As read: **1.75** V
